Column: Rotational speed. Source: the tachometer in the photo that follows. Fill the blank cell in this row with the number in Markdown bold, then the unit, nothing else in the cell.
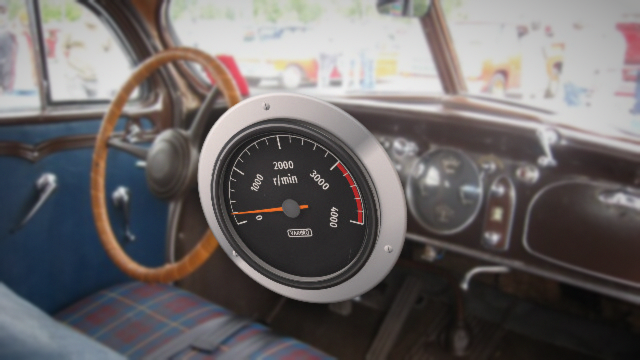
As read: **200** rpm
